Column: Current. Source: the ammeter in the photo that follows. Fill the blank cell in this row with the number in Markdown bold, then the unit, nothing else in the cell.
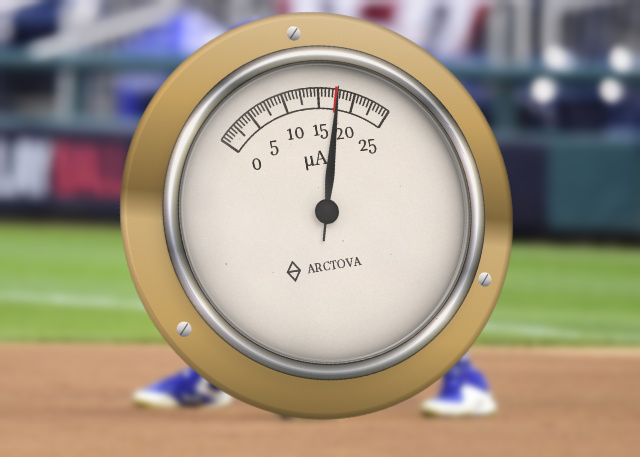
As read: **17.5** µA
